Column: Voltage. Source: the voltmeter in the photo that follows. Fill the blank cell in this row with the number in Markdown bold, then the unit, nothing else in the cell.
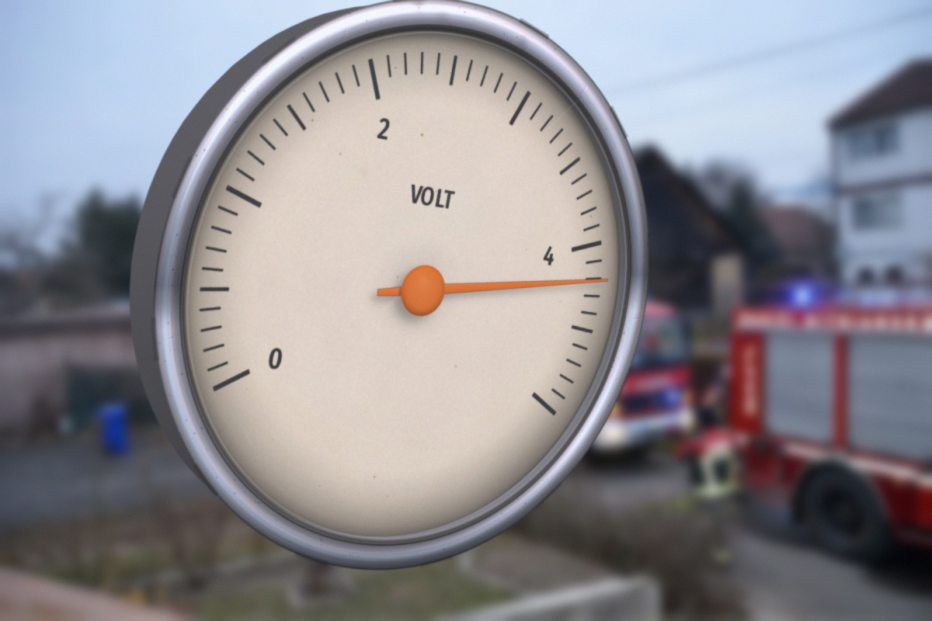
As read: **4.2** V
